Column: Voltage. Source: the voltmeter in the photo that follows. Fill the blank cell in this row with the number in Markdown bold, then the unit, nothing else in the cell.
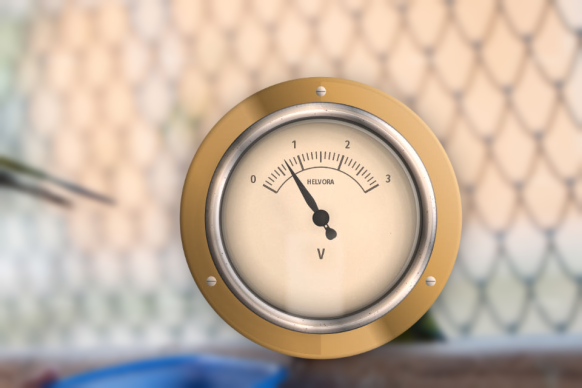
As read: **0.7** V
